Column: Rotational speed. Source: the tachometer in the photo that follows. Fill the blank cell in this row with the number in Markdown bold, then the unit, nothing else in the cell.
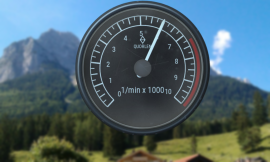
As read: **6000** rpm
